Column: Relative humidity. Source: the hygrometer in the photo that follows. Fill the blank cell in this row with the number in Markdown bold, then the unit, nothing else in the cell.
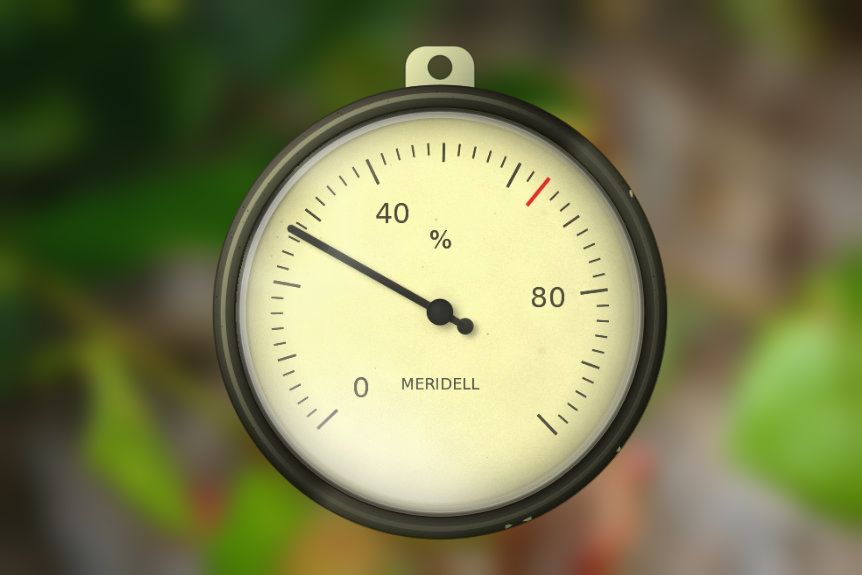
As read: **27** %
